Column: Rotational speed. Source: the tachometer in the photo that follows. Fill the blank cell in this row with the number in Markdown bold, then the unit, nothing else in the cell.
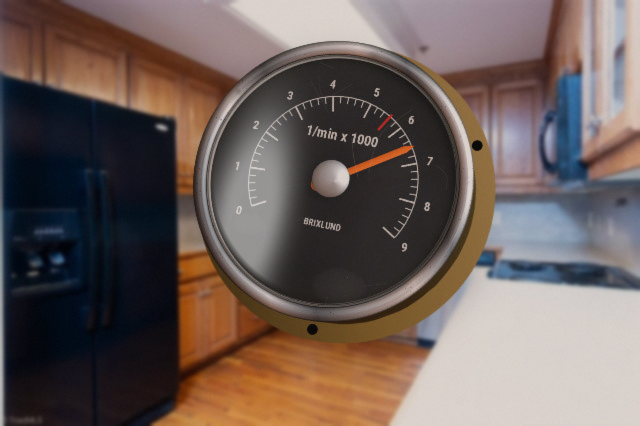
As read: **6600** rpm
